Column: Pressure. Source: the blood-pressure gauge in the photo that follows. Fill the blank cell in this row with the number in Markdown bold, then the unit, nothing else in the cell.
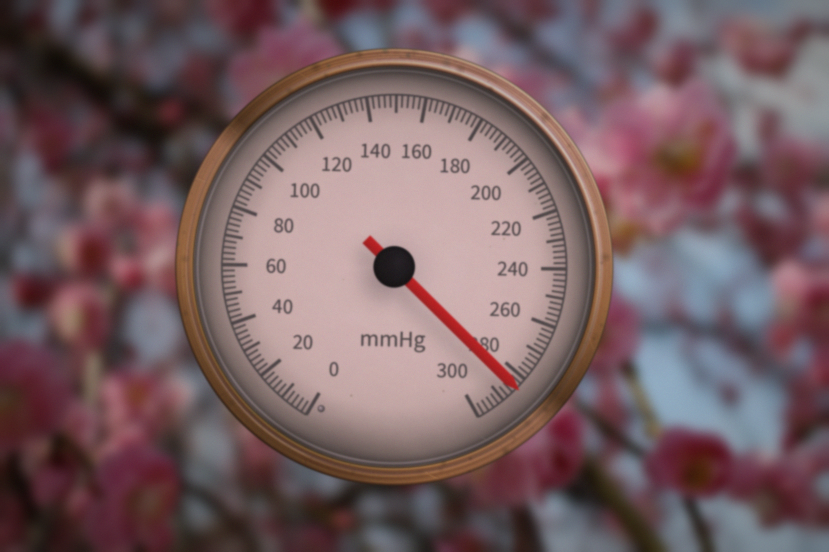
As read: **284** mmHg
